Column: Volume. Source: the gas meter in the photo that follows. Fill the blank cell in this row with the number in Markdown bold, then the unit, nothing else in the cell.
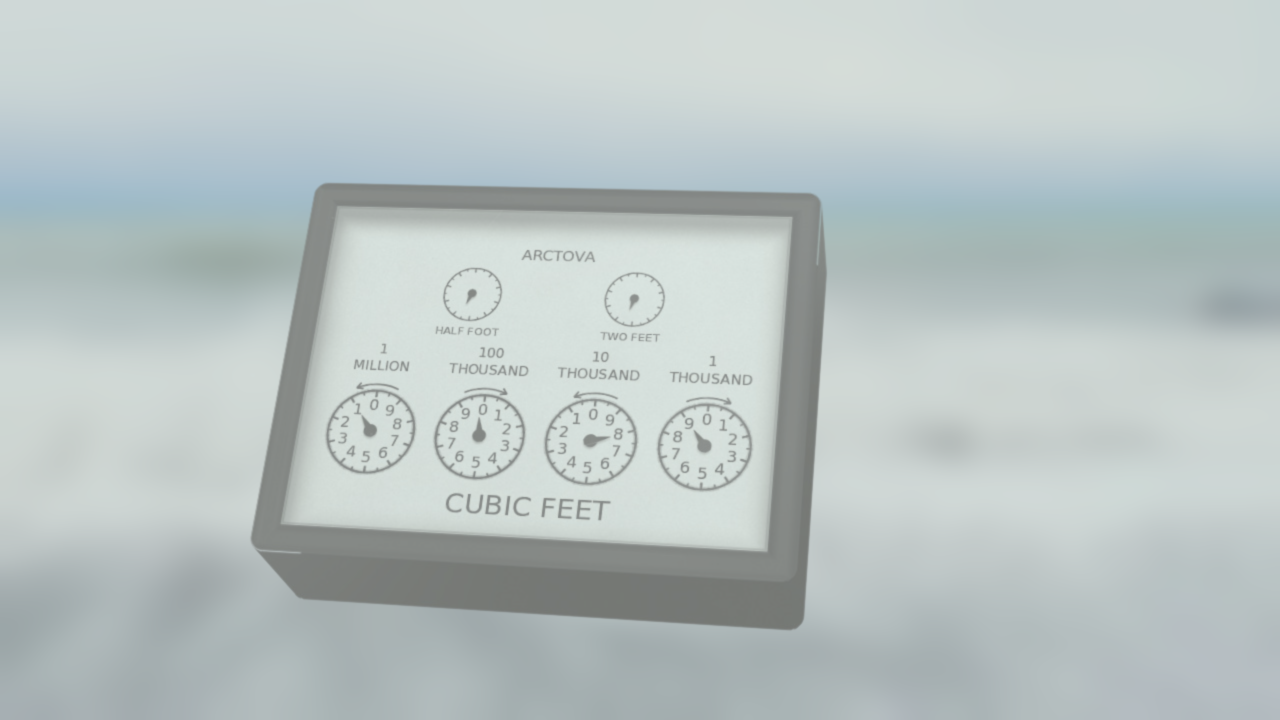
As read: **97900** ft³
